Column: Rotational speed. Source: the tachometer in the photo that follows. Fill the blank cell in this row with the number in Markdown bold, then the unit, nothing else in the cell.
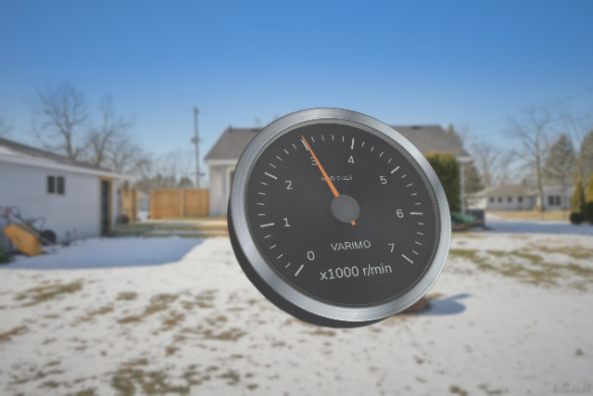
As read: **3000** rpm
